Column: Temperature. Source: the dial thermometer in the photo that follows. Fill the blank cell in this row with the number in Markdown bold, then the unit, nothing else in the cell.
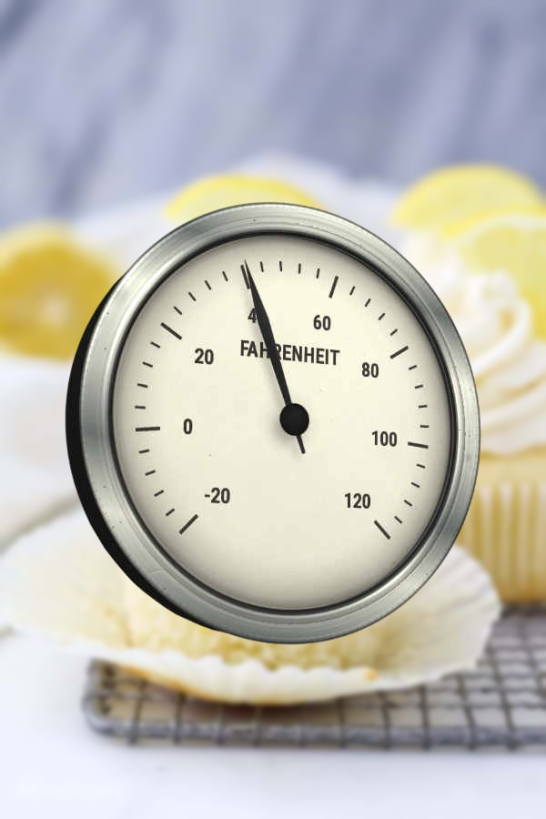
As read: **40** °F
